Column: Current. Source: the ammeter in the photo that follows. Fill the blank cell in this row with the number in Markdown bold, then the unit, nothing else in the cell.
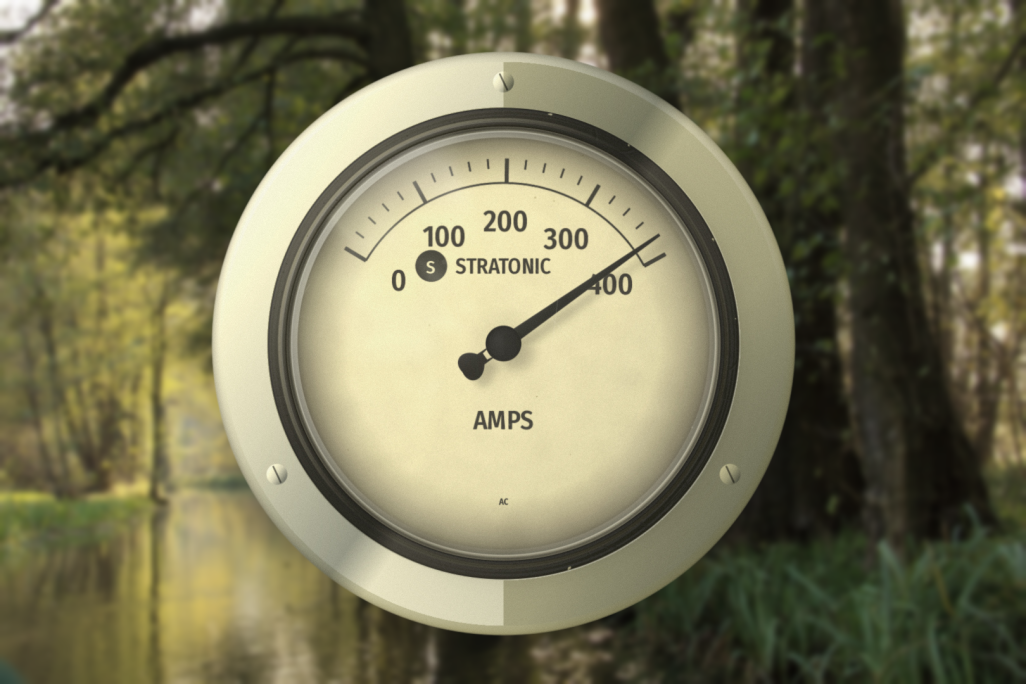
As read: **380** A
